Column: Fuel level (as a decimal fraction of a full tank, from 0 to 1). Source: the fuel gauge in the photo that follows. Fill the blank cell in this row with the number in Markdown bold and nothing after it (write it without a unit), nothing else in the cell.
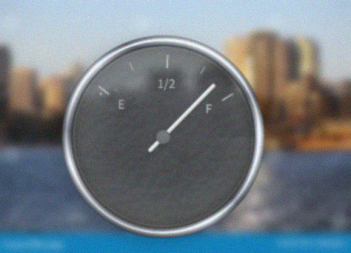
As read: **0.875**
